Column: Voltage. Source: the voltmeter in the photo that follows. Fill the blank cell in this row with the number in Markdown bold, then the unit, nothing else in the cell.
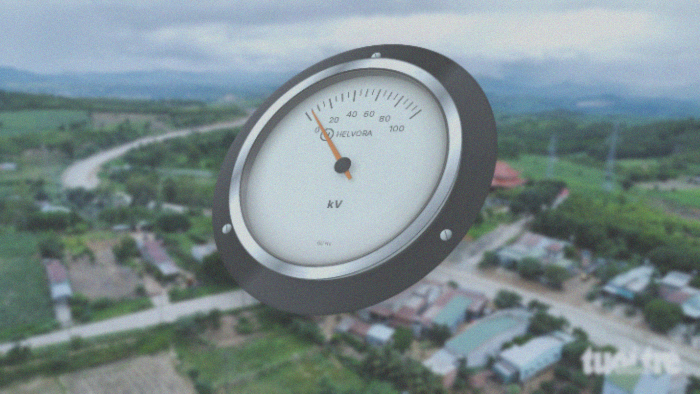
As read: **5** kV
